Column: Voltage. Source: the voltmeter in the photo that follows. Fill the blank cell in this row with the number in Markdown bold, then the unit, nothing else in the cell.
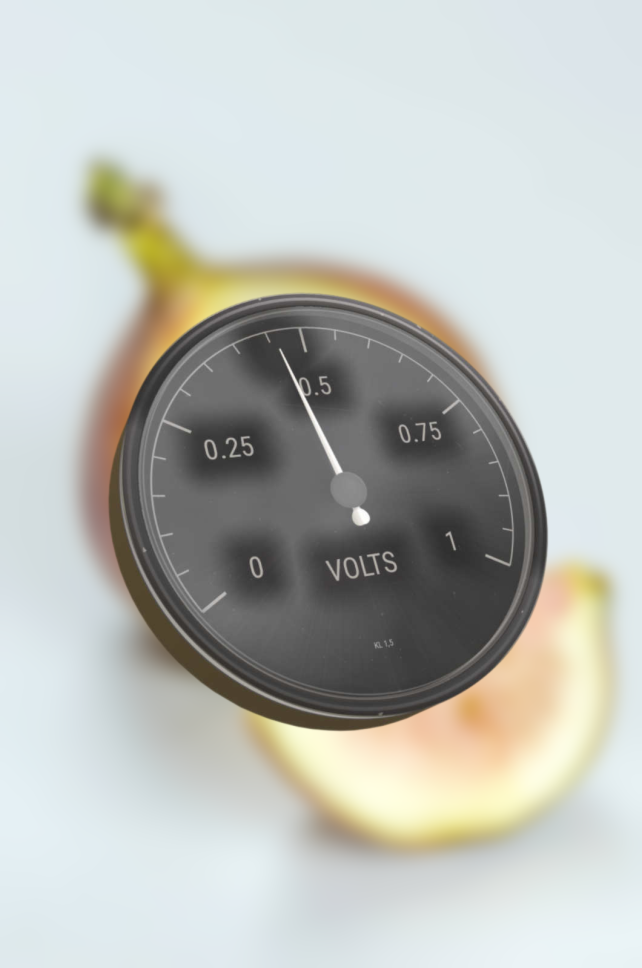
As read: **0.45** V
